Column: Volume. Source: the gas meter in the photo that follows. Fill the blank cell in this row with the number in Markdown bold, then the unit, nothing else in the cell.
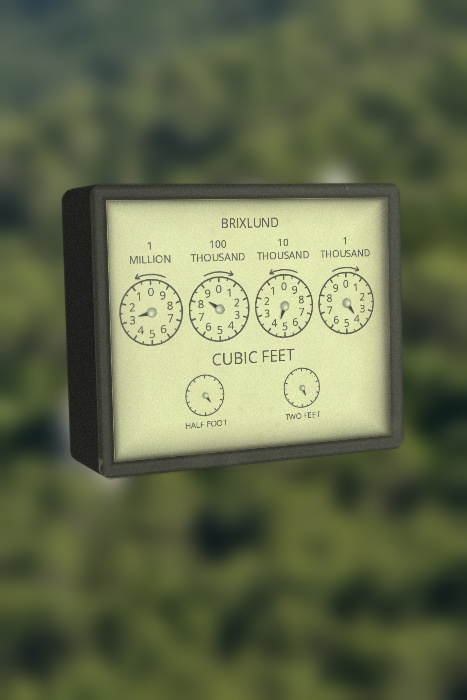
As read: **284400** ft³
